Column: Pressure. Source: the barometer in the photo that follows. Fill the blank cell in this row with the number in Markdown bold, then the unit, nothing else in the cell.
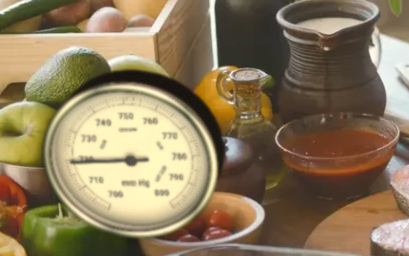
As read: **720** mmHg
